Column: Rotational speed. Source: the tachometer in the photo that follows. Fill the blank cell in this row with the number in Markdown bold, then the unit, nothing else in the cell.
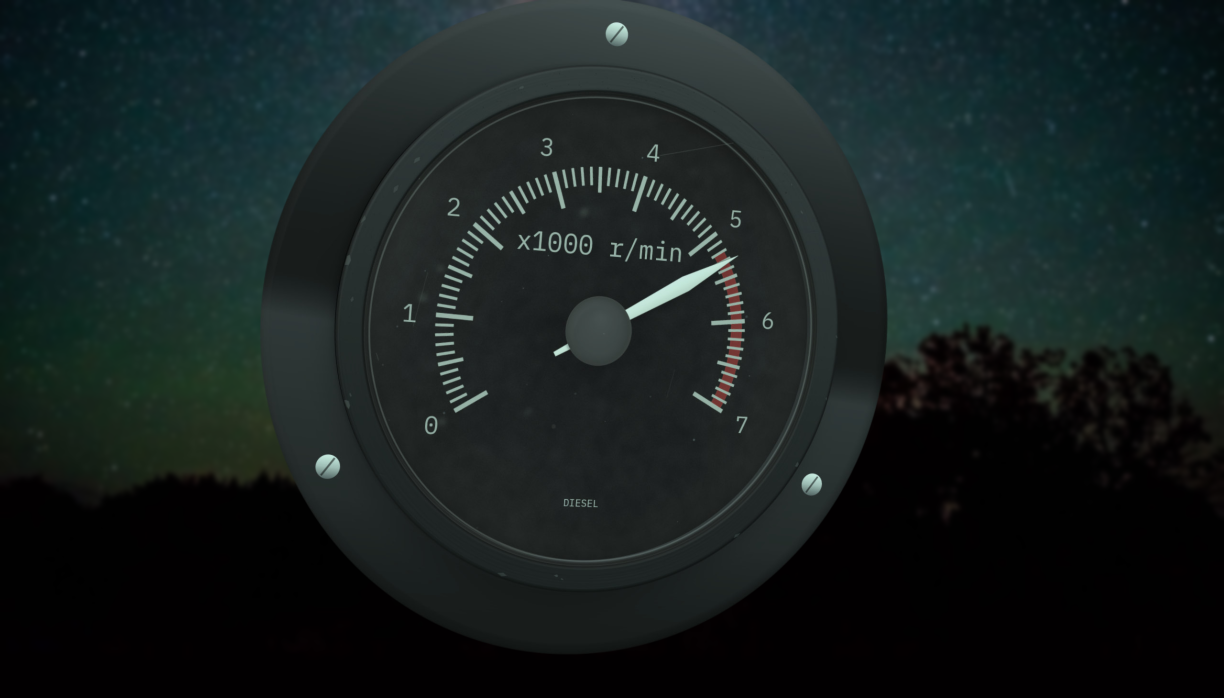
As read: **5300** rpm
